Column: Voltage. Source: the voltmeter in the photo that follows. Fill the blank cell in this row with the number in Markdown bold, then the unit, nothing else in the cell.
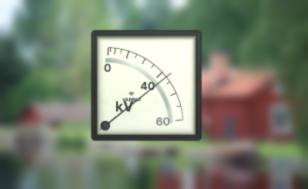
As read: **42.5** kV
